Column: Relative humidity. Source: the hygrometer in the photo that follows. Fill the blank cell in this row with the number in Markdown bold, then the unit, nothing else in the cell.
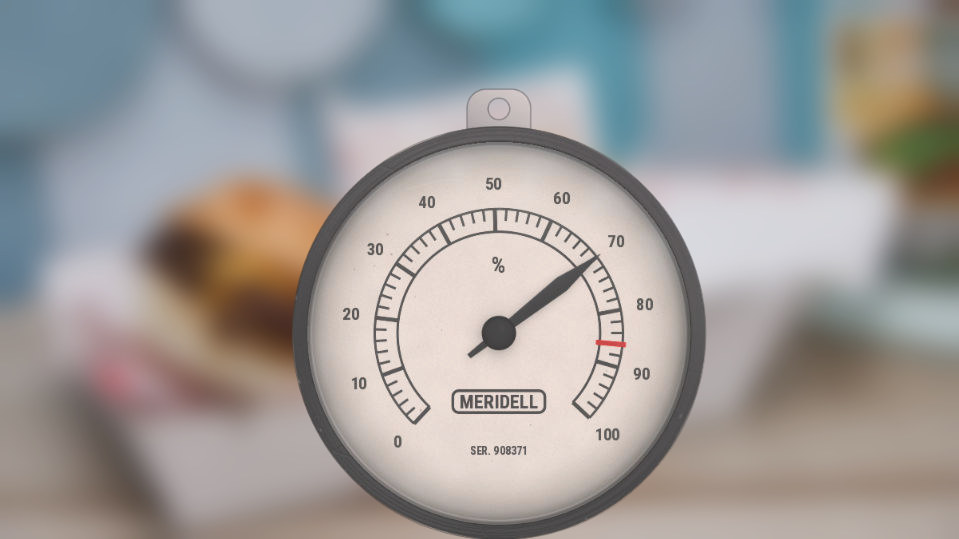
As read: **70** %
